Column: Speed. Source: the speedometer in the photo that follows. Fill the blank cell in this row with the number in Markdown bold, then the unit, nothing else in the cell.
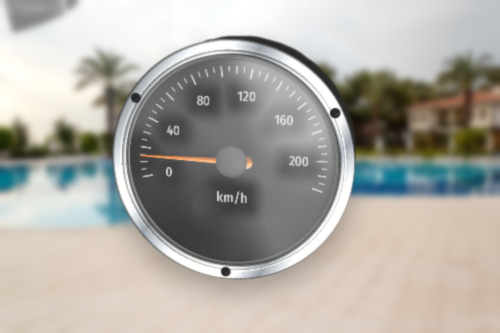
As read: **15** km/h
